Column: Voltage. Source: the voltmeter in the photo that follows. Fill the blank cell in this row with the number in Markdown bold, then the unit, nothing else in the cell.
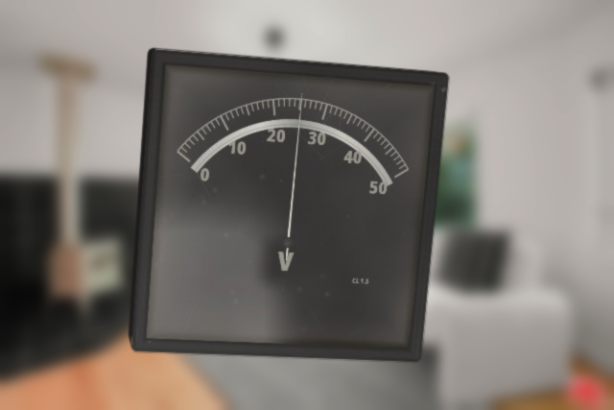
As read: **25** V
